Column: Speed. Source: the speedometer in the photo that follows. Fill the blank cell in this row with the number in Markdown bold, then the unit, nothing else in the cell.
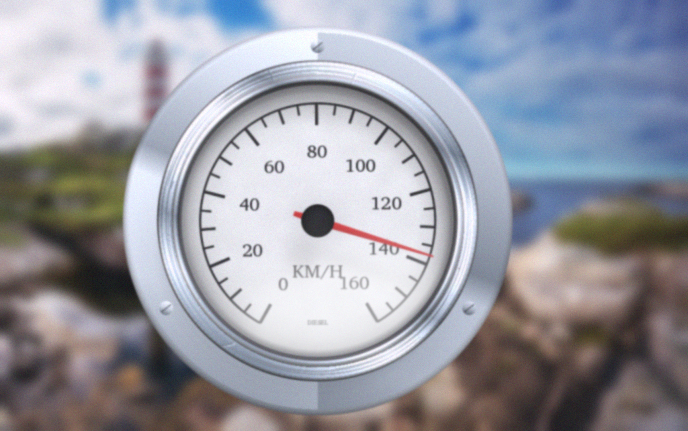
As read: **137.5** km/h
